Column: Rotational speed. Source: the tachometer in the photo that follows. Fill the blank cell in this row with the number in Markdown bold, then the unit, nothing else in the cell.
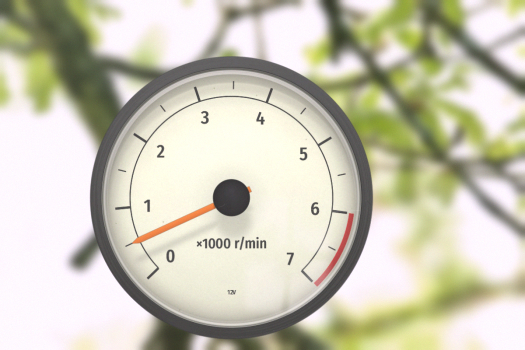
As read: **500** rpm
